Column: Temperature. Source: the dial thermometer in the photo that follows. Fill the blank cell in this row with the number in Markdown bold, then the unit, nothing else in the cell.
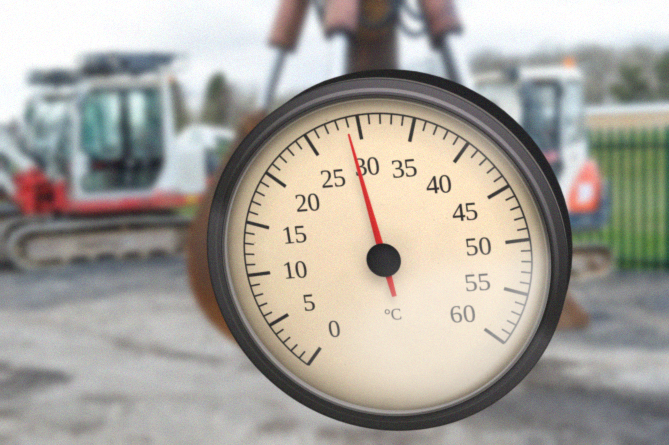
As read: **29** °C
